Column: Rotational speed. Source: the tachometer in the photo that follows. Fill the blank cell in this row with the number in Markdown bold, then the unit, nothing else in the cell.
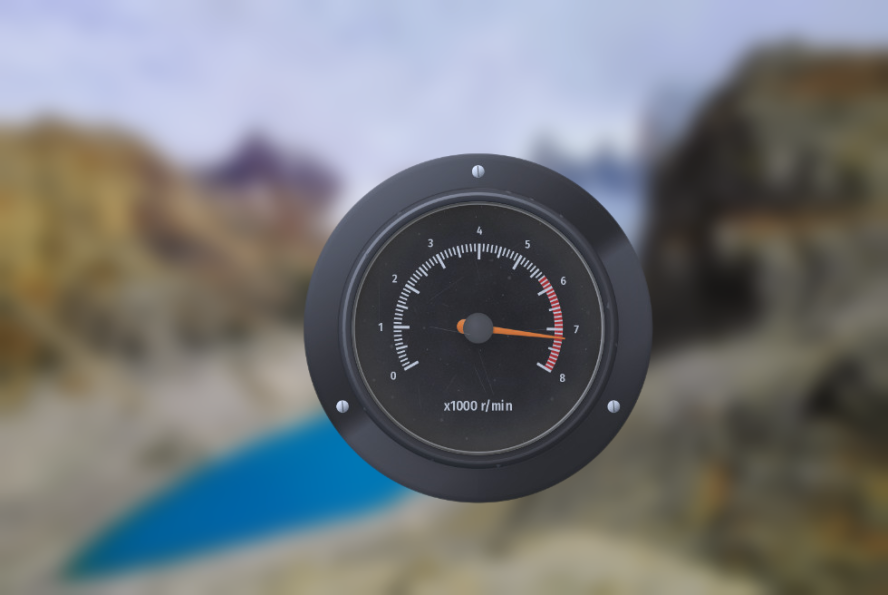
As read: **7200** rpm
